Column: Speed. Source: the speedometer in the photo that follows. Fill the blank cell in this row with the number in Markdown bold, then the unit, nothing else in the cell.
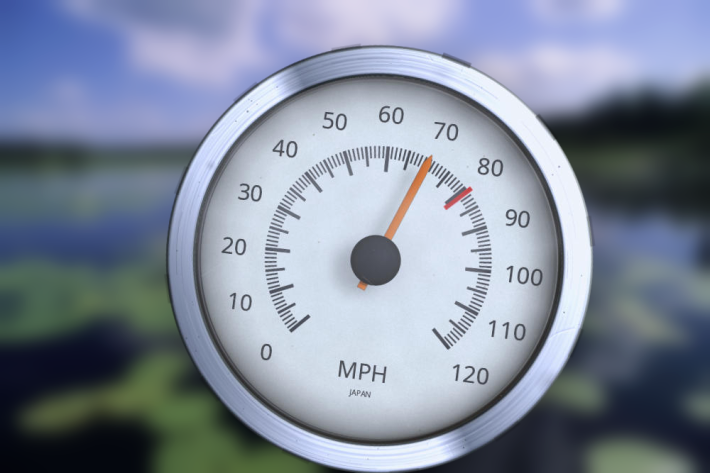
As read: **70** mph
